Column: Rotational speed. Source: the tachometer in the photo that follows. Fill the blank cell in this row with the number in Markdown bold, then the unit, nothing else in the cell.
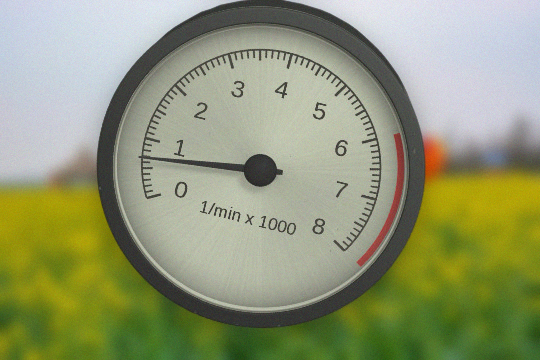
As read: **700** rpm
